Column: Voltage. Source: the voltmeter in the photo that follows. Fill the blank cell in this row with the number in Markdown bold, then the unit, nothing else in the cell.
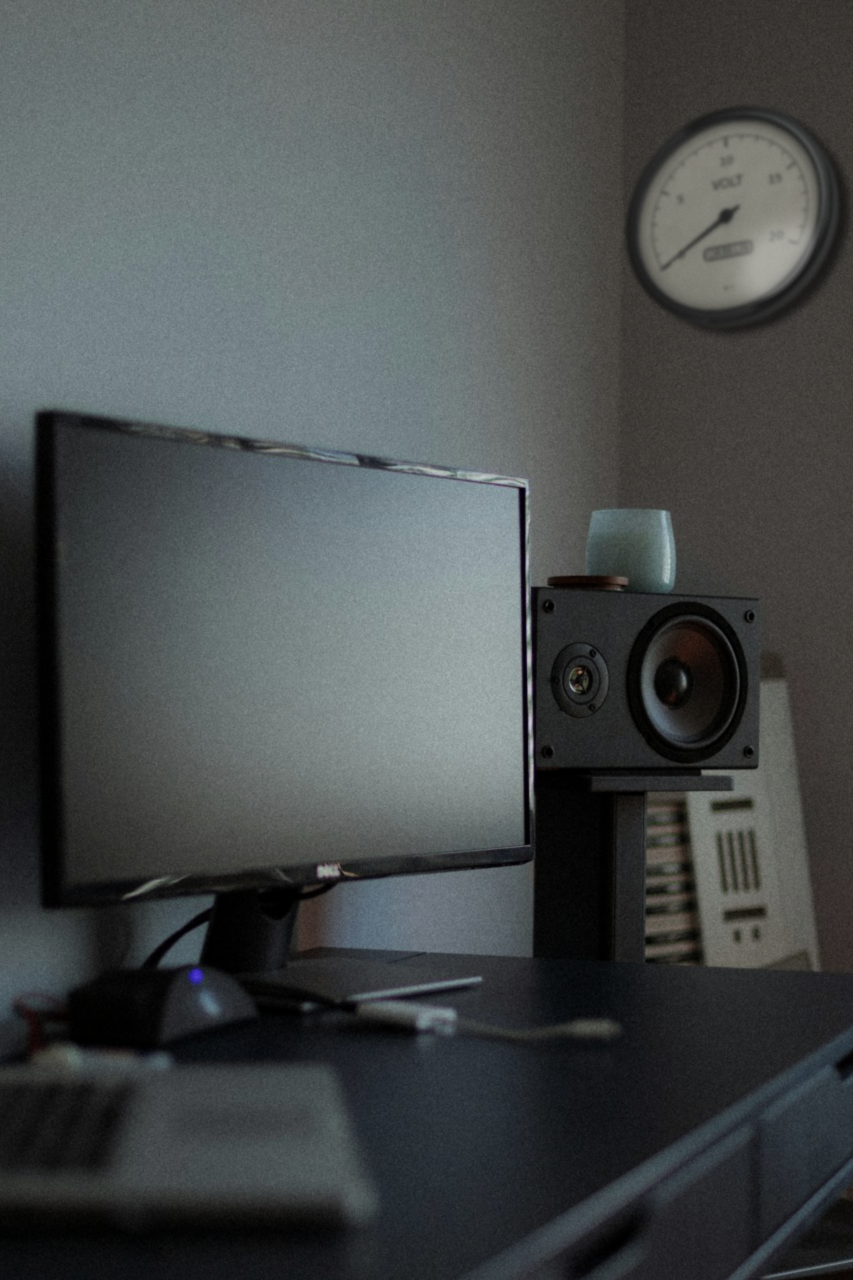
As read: **0** V
